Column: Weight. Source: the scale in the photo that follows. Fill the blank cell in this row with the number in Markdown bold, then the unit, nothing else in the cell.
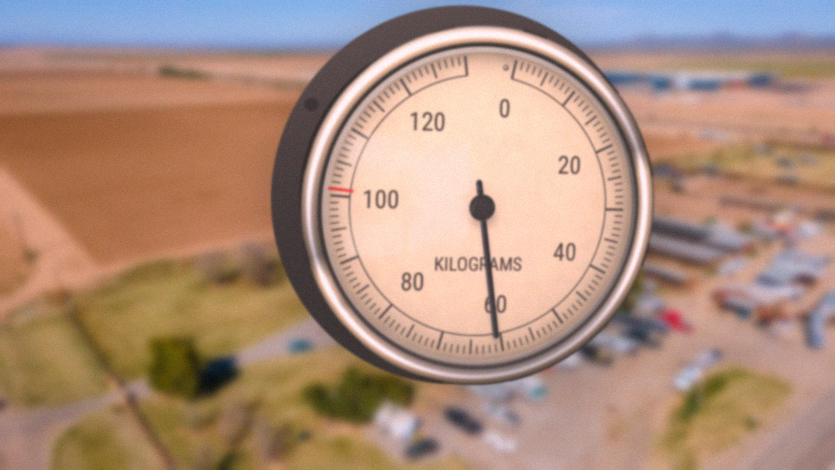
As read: **61** kg
